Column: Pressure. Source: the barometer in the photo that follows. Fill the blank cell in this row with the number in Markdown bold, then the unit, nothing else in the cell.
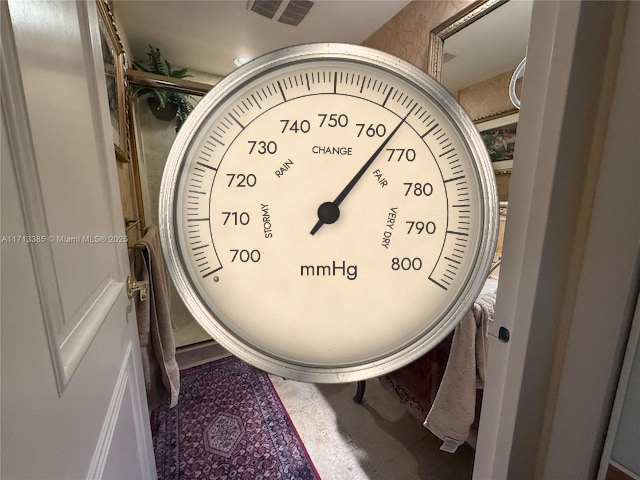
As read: **765** mmHg
